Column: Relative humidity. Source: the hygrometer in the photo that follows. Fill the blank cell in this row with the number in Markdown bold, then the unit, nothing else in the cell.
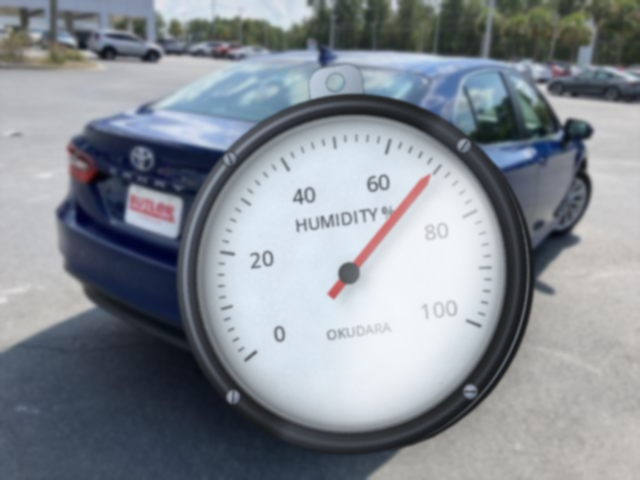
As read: **70** %
